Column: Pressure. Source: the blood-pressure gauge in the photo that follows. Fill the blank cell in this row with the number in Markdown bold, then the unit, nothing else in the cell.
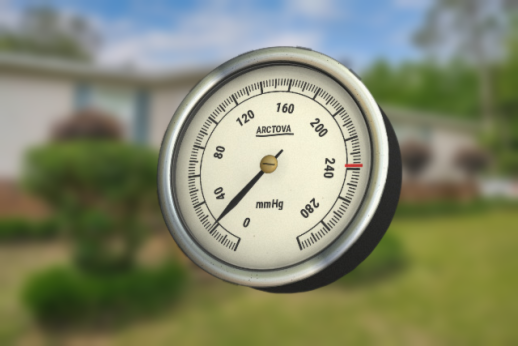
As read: **20** mmHg
